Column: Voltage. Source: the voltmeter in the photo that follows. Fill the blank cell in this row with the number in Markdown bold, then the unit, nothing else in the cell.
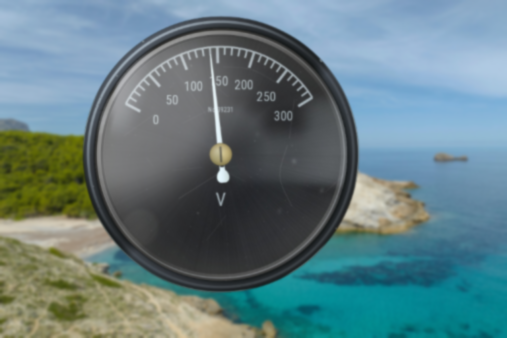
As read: **140** V
